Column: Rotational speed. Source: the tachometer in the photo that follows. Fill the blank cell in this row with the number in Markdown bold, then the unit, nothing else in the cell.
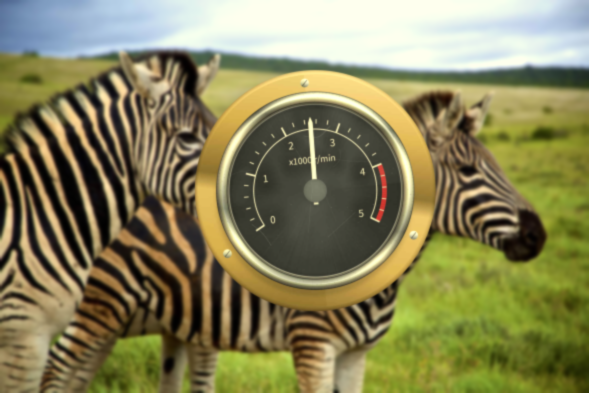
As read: **2500** rpm
